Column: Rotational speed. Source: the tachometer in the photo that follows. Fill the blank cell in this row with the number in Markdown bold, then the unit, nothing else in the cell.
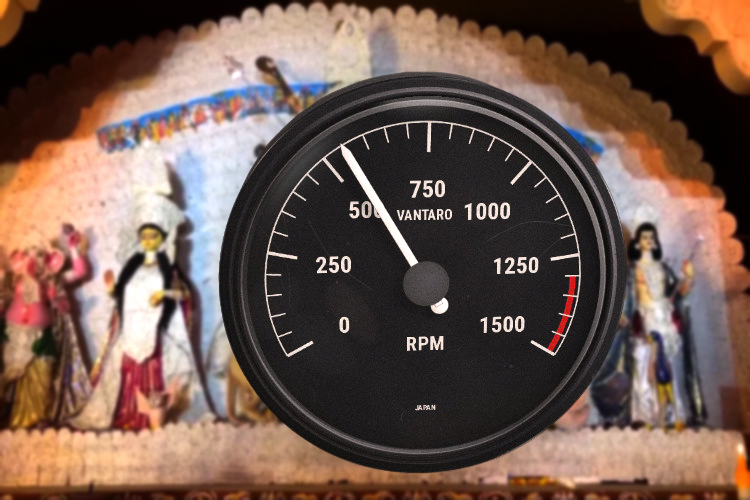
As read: **550** rpm
